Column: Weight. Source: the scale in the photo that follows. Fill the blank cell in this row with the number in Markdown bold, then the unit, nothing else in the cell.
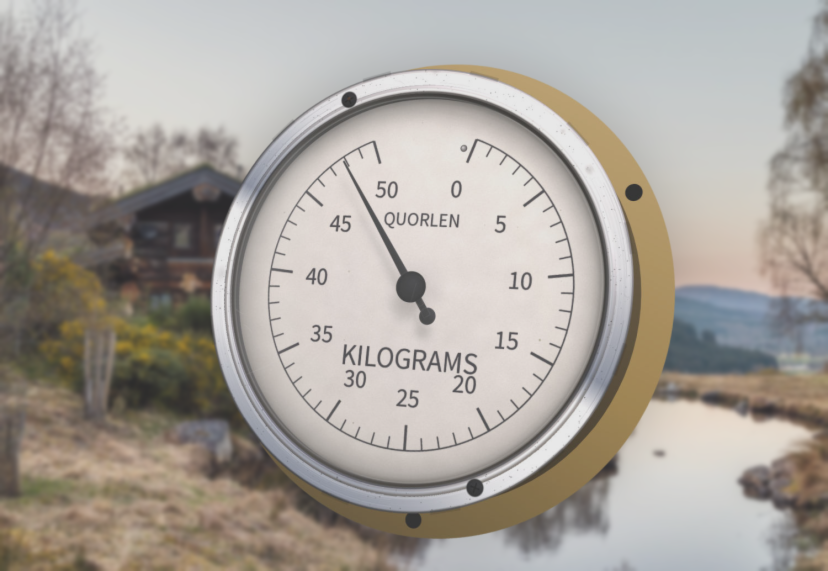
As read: **48** kg
